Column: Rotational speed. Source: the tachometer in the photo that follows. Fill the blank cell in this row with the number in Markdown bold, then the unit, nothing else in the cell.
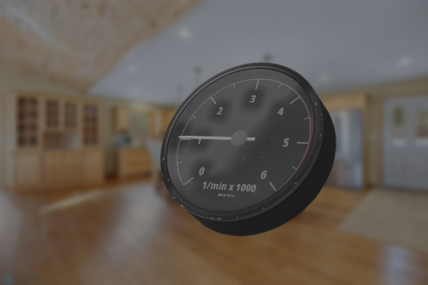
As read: **1000** rpm
